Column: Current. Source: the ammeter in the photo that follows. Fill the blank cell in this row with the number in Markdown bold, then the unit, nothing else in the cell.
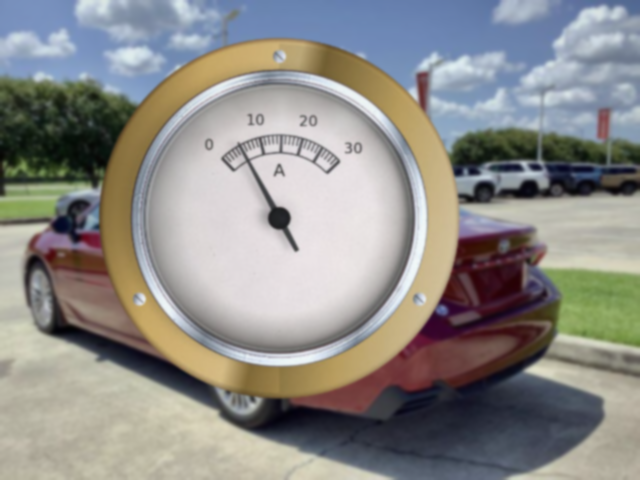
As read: **5** A
